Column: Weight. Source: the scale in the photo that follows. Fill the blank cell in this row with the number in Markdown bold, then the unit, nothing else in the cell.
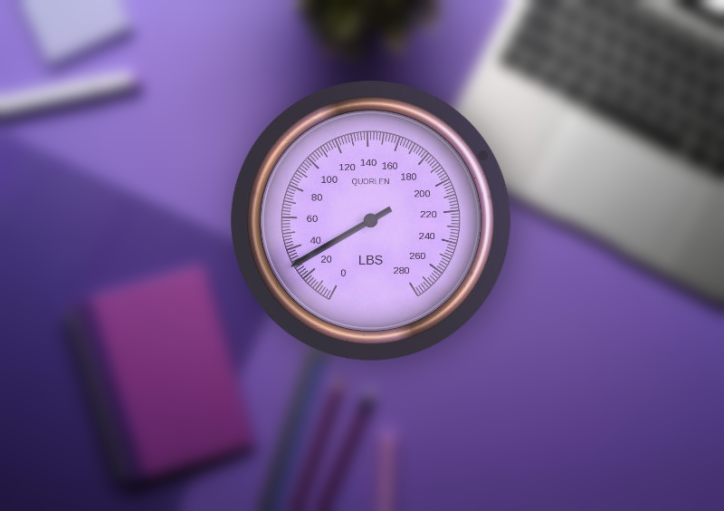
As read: **30** lb
